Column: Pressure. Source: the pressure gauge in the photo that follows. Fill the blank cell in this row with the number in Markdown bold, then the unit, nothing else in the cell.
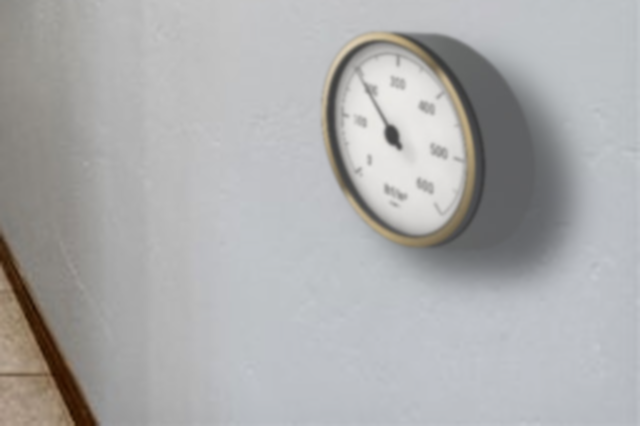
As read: **200** psi
